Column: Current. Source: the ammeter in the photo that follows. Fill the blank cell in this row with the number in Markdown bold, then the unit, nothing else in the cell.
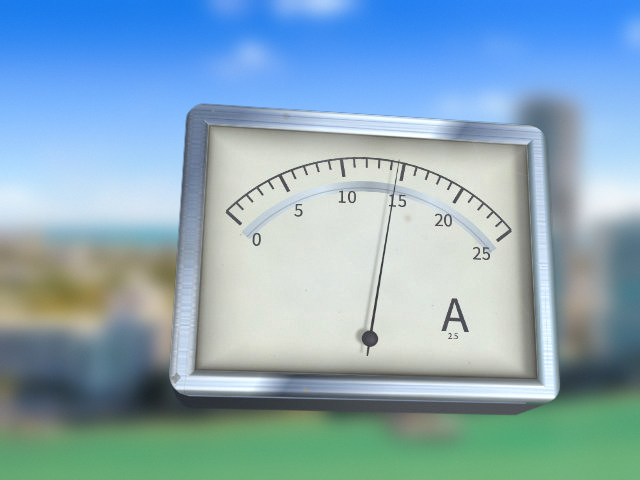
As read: **14.5** A
